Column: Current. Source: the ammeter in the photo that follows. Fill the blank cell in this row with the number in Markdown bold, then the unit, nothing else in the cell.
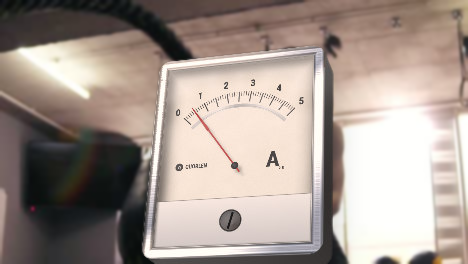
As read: **0.5** A
